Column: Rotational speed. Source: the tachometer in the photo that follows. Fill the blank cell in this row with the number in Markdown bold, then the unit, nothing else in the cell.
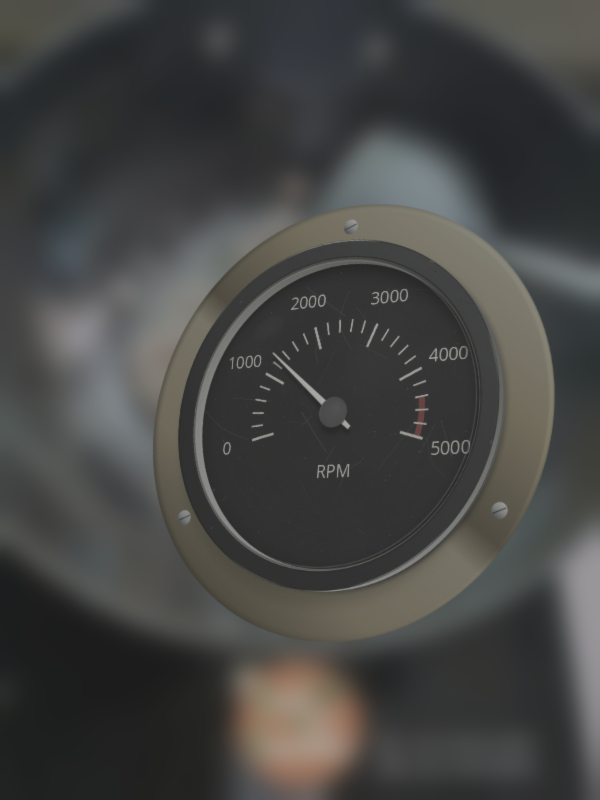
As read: **1300** rpm
